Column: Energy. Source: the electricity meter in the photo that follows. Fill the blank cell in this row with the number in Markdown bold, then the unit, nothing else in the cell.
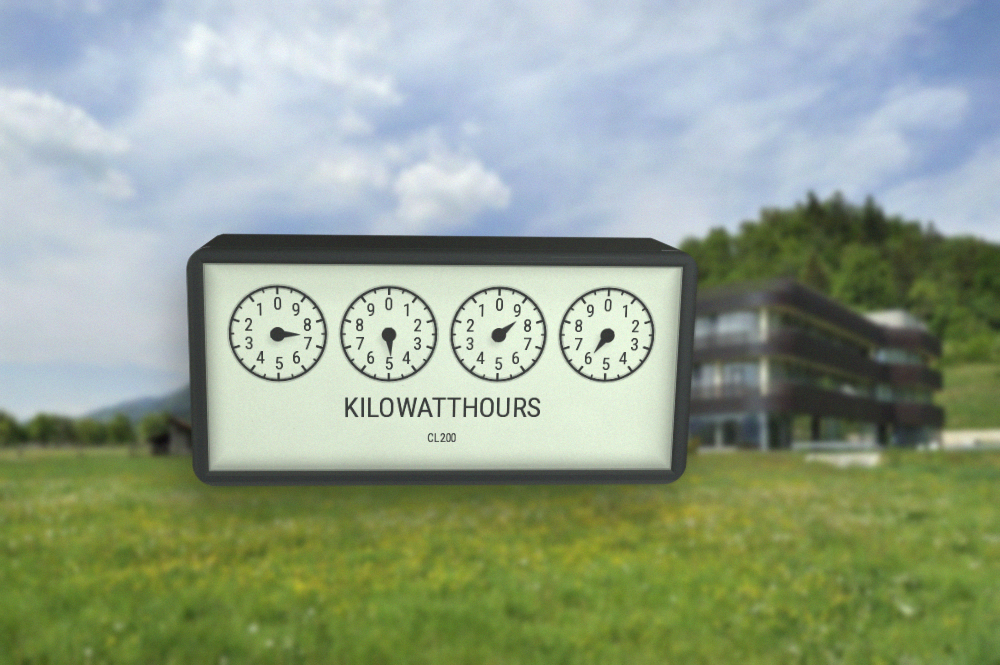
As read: **7486** kWh
